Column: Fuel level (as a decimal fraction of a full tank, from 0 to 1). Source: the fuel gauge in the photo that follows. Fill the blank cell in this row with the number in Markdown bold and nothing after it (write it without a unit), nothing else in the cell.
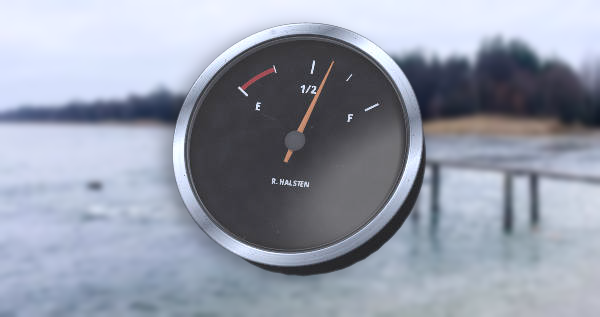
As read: **0.625**
